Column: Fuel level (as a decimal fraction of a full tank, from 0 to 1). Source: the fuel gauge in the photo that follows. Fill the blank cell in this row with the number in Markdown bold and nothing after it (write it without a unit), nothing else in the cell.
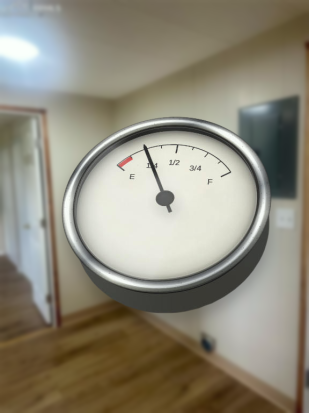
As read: **0.25**
